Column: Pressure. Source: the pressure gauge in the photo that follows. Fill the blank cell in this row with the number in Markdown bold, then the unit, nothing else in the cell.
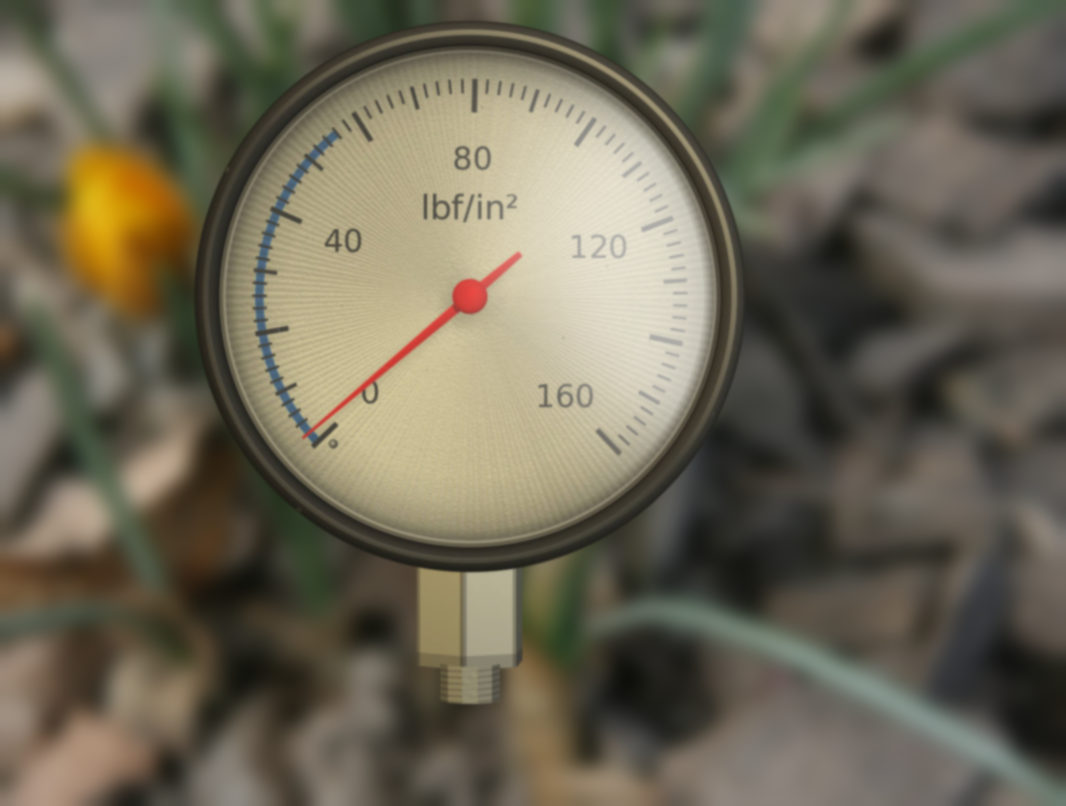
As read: **2** psi
